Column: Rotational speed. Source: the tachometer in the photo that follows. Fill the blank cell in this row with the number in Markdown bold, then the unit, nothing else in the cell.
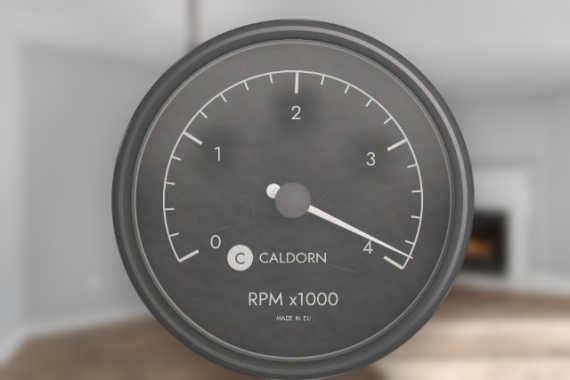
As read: **3900** rpm
